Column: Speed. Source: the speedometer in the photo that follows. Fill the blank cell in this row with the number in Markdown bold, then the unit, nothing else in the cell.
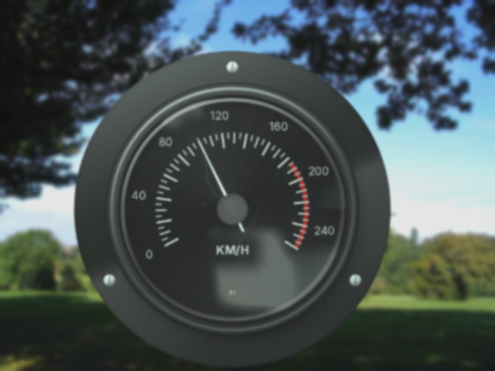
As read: **100** km/h
